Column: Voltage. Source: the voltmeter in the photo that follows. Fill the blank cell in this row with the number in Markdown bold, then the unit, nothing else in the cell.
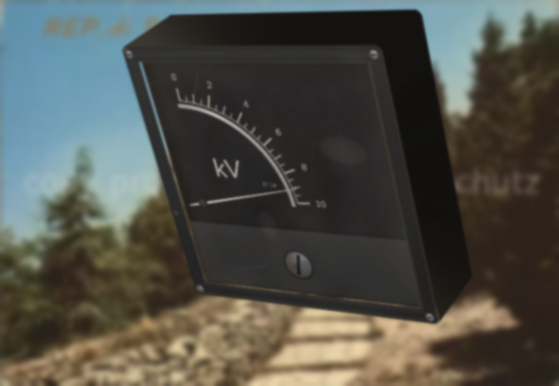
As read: **9** kV
